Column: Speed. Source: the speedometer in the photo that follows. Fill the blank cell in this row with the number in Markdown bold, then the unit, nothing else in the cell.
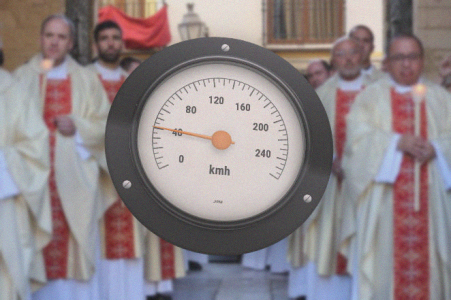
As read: **40** km/h
